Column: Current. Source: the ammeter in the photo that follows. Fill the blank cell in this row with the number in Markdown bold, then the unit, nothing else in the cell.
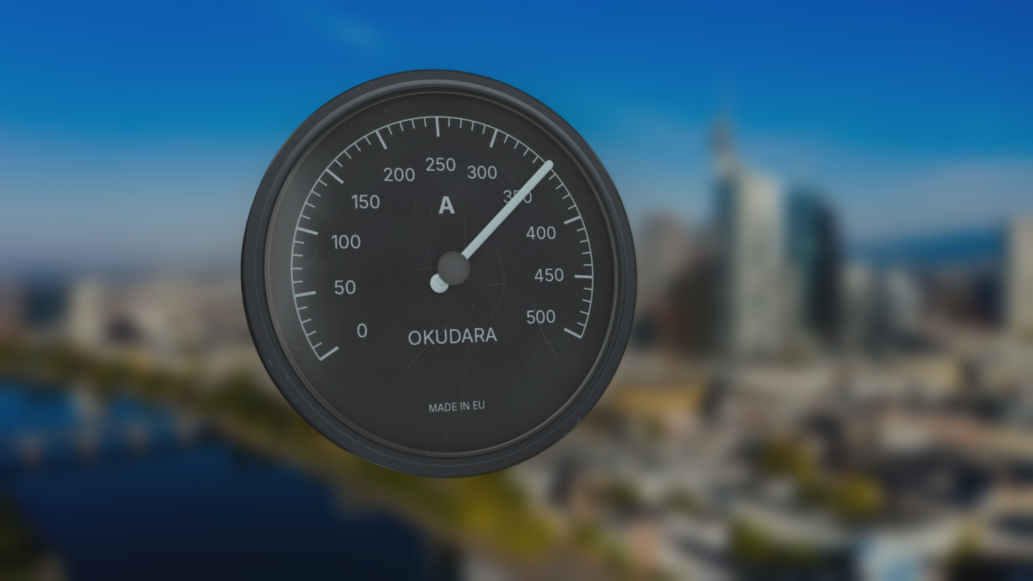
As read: **350** A
